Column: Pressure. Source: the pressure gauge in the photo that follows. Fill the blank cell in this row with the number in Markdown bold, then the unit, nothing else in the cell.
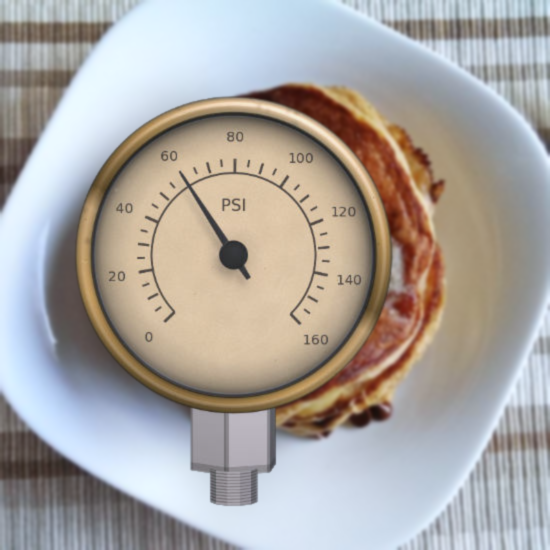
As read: **60** psi
